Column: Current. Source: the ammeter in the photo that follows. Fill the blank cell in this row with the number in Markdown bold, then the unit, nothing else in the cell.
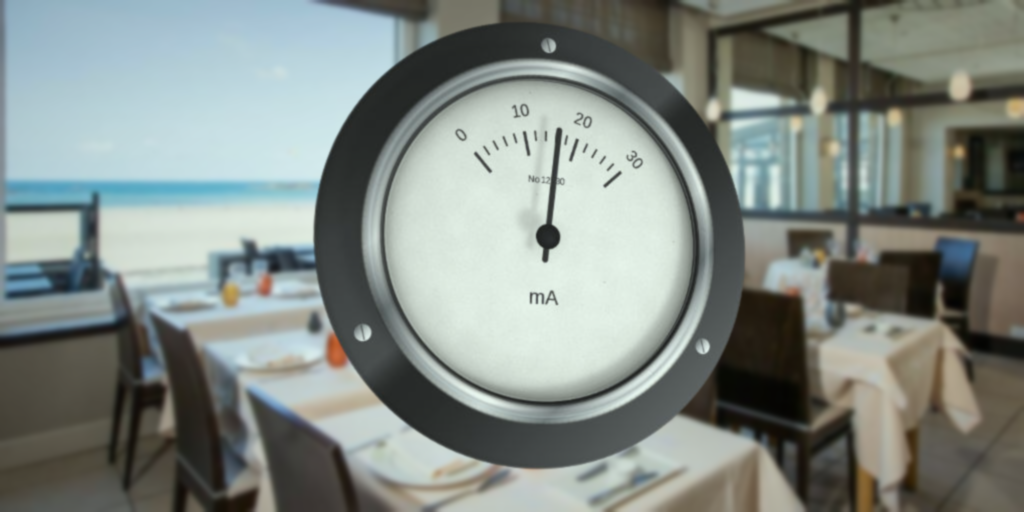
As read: **16** mA
